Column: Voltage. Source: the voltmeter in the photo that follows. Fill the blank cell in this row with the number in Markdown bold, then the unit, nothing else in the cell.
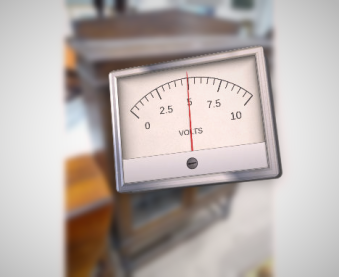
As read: **5** V
